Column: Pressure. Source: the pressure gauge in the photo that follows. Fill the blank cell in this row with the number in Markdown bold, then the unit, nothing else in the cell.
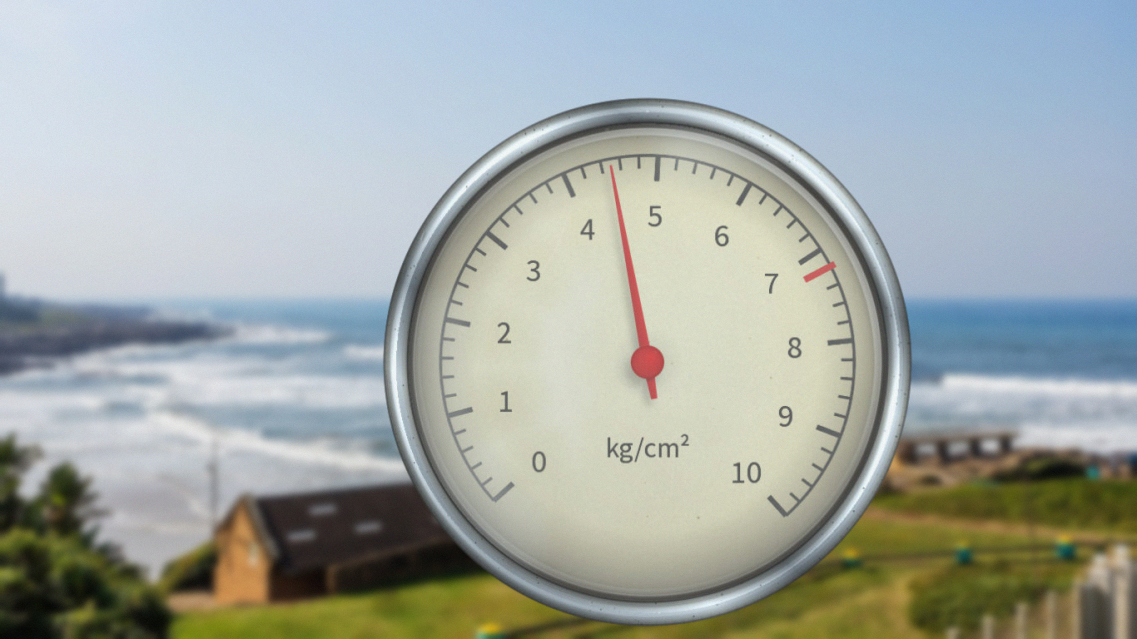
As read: **4.5** kg/cm²
